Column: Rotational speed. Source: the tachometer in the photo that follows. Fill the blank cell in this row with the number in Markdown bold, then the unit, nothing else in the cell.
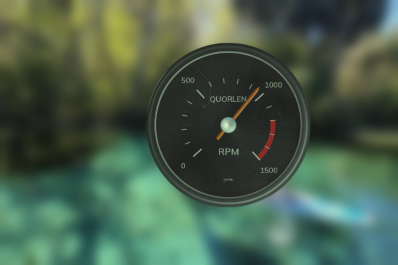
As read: **950** rpm
